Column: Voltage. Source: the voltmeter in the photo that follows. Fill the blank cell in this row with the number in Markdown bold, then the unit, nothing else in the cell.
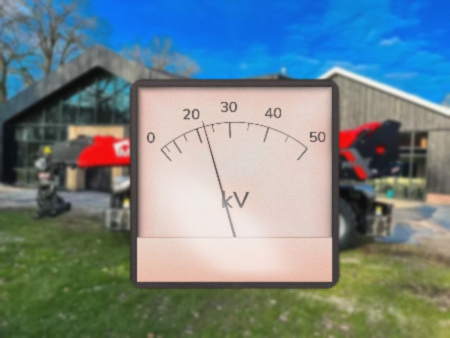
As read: **22.5** kV
